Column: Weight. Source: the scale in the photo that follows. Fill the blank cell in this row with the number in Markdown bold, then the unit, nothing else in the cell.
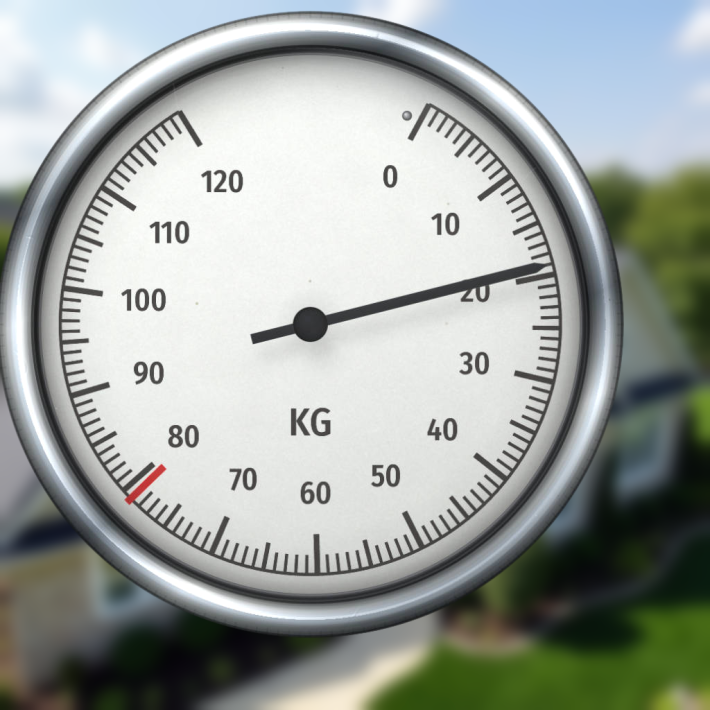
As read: **19** kg
